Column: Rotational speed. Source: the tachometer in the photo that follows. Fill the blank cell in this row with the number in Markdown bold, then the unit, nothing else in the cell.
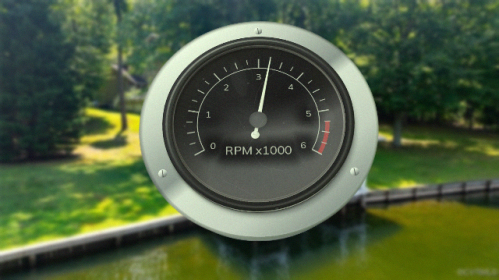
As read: **3250** rpm
